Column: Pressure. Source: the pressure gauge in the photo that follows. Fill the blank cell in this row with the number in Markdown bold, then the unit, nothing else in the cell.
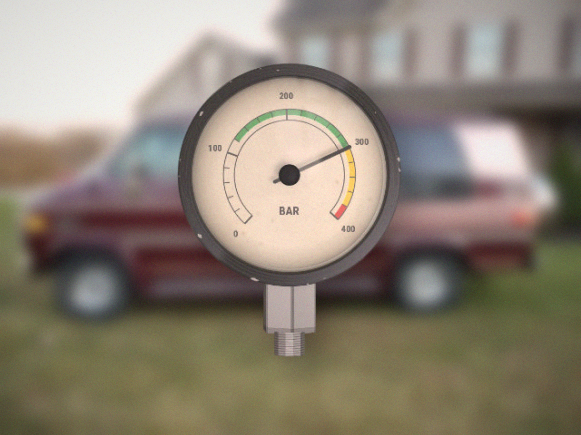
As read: **300** bar
